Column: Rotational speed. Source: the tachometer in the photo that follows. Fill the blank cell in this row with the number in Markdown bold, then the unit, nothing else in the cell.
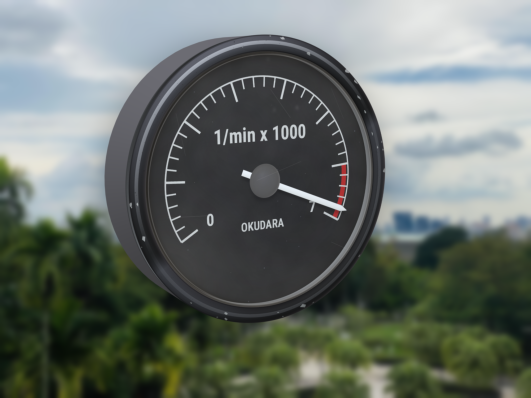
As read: **6800** rpm
